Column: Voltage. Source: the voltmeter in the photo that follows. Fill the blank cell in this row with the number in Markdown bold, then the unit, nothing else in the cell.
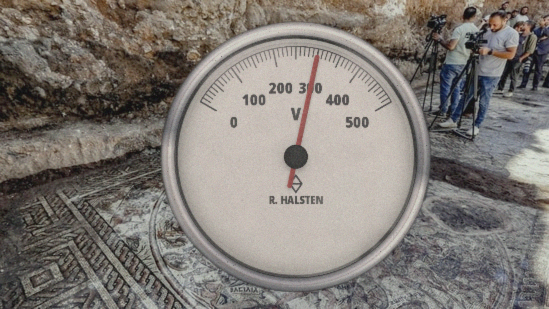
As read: **300** V
